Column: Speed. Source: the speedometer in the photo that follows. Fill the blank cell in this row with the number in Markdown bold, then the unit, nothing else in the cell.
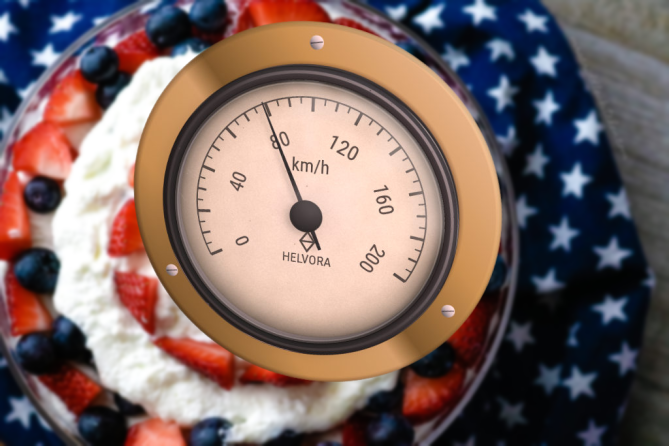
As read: **80** km/h
